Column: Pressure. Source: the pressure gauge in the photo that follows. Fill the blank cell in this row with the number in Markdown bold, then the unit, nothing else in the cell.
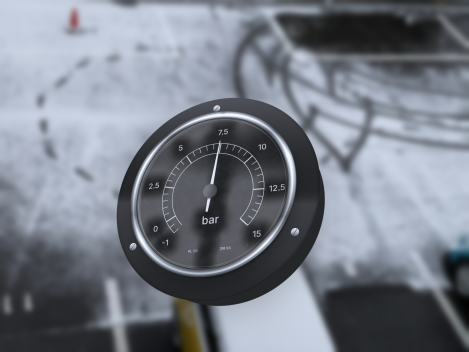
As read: **7.5** bar
